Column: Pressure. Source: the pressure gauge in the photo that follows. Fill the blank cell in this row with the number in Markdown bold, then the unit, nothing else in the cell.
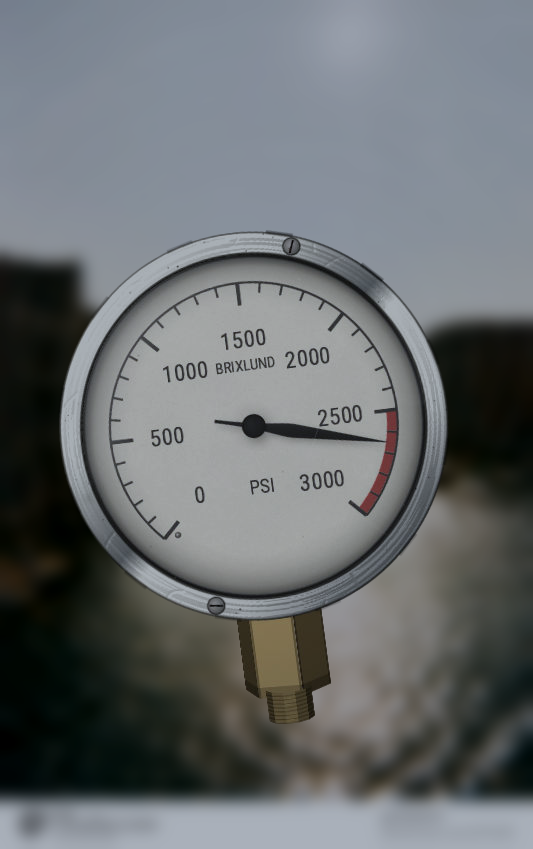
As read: **2650** psi
